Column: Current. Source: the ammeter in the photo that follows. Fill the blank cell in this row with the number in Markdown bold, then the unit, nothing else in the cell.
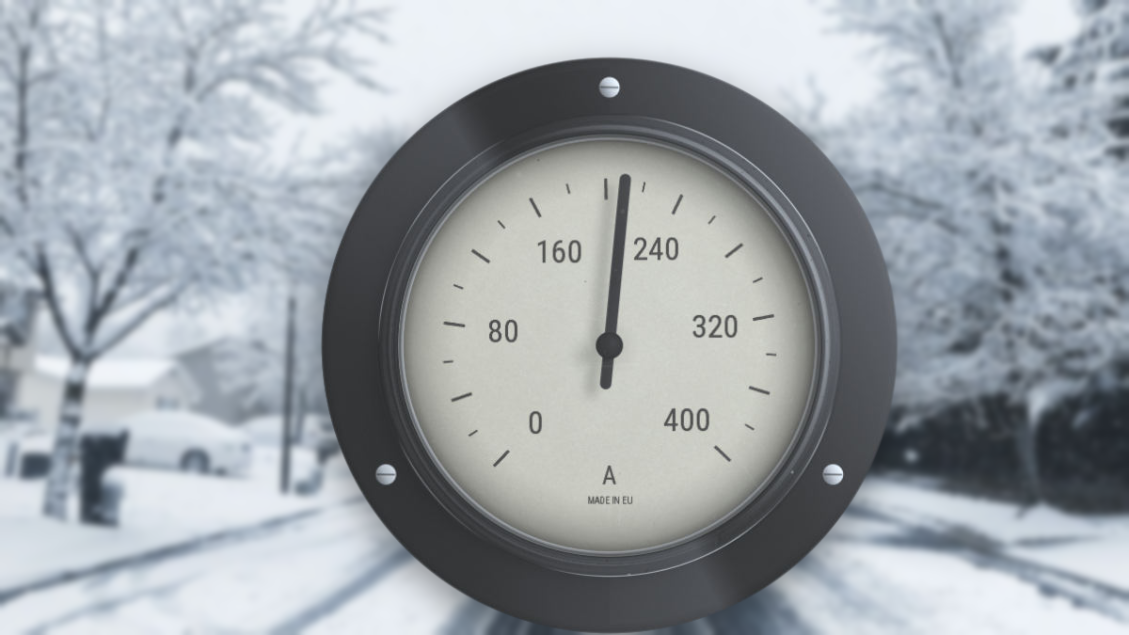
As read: **210** A
